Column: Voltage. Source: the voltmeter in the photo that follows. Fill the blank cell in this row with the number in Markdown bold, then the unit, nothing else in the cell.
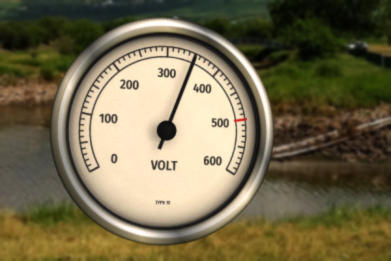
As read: **350** V
